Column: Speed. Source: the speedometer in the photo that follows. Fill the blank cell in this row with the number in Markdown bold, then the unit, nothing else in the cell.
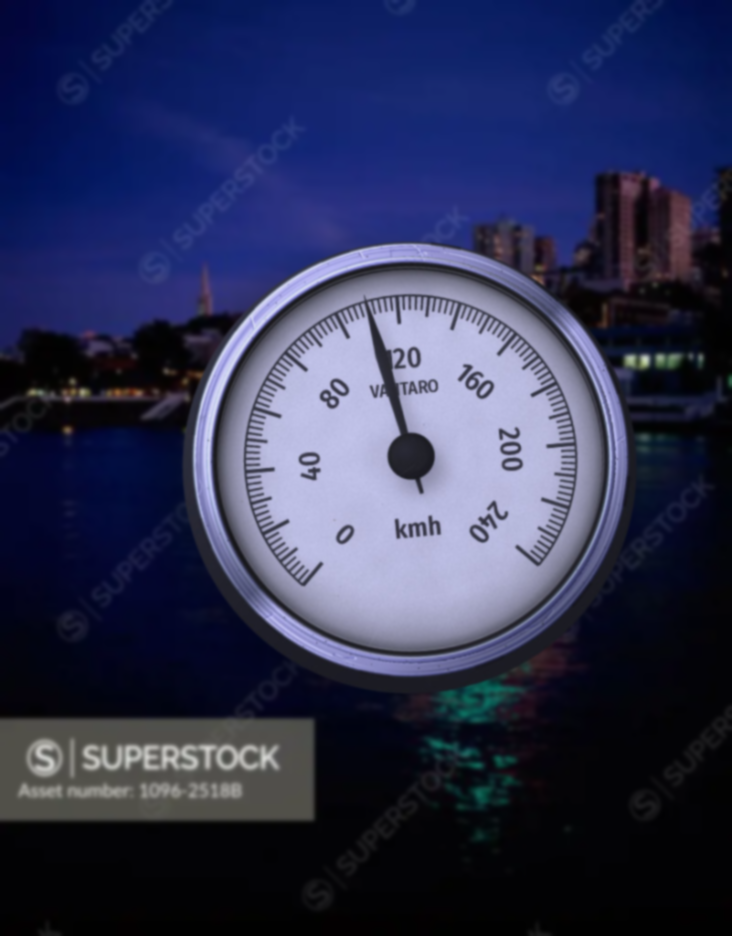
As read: **110** km/h
